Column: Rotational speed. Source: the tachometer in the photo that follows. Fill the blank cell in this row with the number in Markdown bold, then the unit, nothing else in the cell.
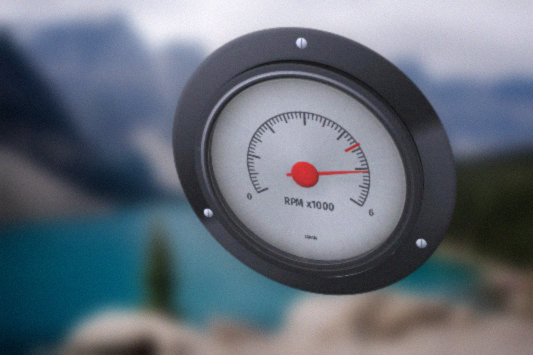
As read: **5000** rpm
